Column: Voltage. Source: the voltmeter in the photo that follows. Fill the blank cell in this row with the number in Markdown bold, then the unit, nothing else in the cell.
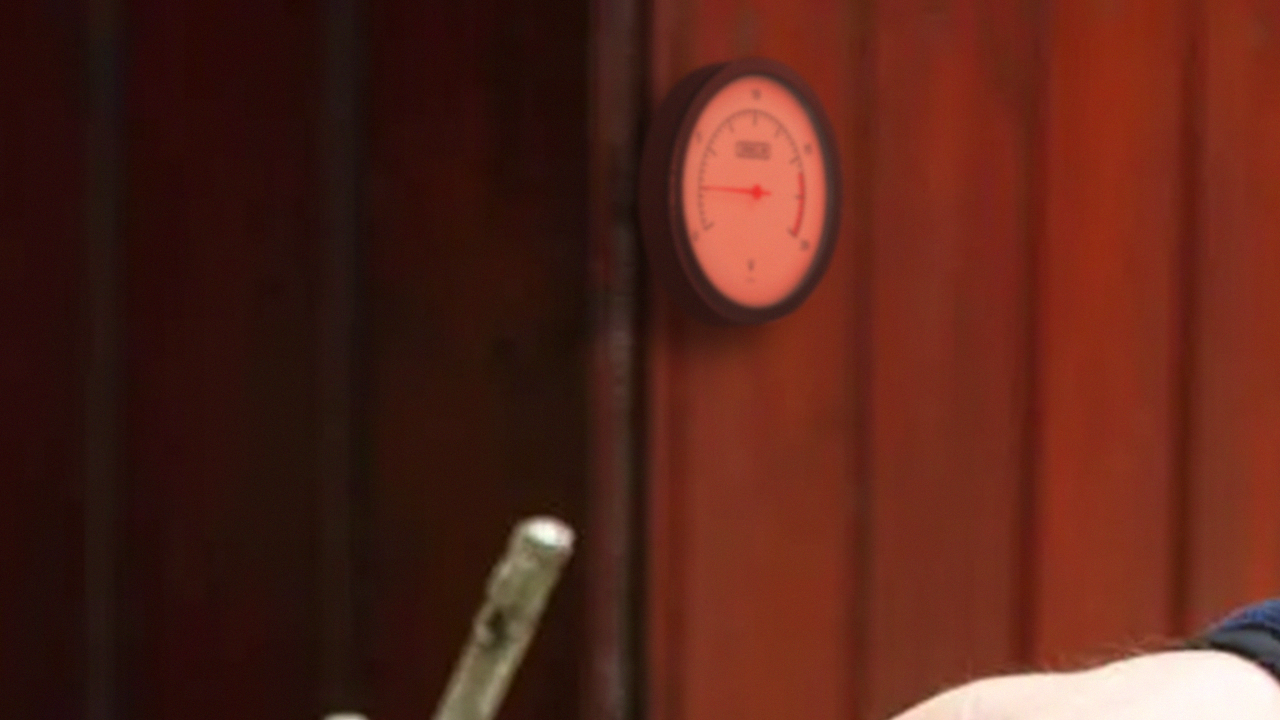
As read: **2.5** V
